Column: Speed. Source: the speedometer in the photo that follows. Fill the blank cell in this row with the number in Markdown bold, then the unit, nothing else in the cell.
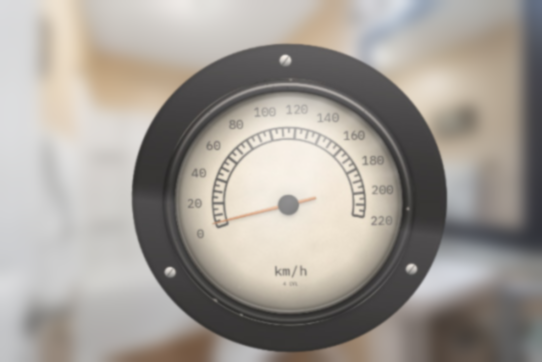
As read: **5** km/h
